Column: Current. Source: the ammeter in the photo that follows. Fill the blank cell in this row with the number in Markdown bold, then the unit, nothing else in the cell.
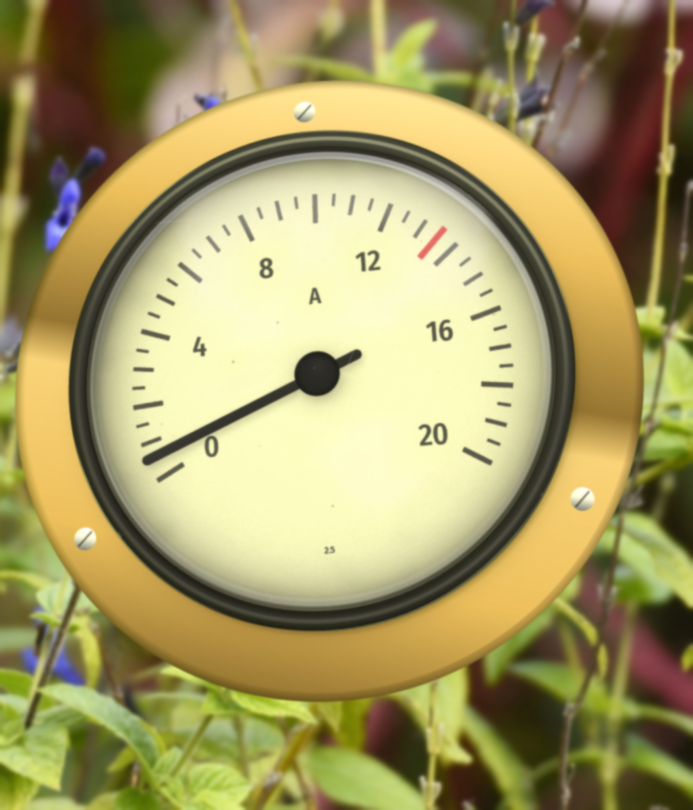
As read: **0.5** A
